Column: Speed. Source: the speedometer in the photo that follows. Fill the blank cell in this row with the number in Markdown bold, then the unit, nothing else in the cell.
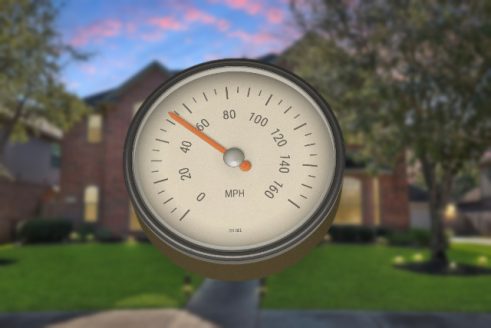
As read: **52.5** mph
